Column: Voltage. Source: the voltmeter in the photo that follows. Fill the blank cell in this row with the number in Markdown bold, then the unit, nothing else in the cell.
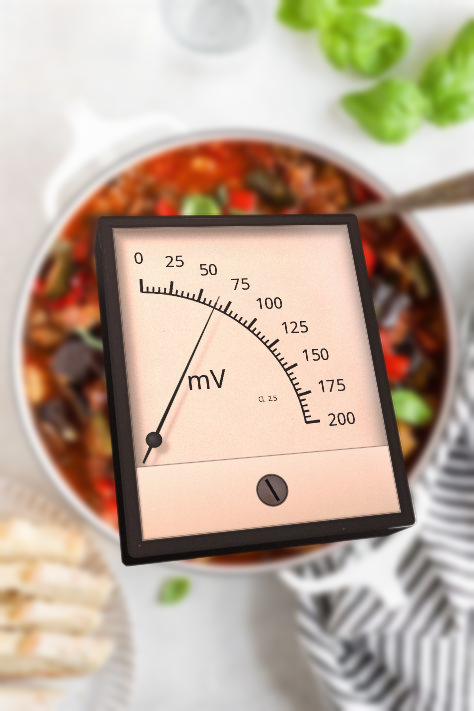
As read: **65** mV
